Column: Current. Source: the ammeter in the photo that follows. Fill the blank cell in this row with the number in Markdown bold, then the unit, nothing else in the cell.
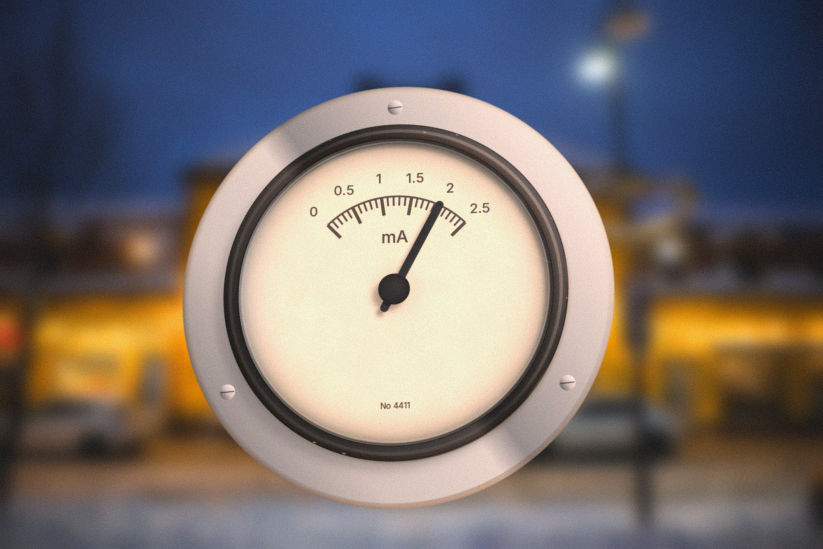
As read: **2** mA
